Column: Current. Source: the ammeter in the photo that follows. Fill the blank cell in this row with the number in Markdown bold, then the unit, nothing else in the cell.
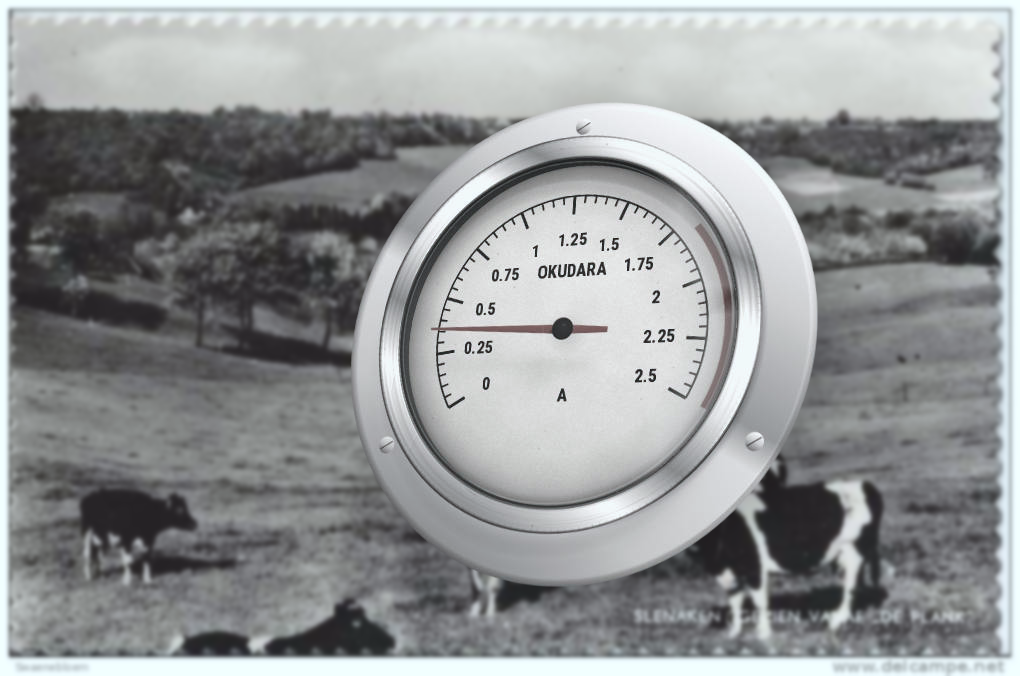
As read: **0.35** A
